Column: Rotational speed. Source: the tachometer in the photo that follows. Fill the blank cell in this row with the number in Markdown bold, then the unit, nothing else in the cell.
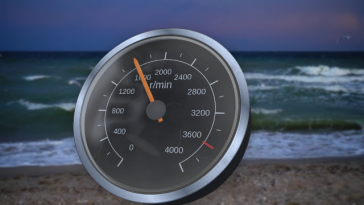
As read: **1600** rpm
